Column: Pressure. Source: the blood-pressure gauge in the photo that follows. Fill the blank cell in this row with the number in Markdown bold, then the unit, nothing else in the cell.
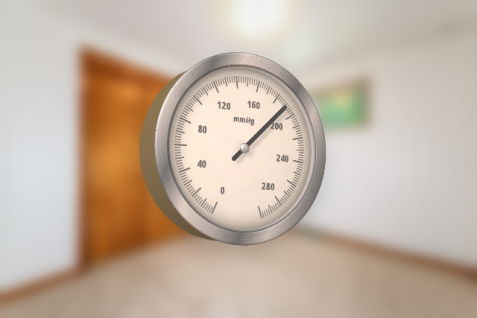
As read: **190** mmHg
